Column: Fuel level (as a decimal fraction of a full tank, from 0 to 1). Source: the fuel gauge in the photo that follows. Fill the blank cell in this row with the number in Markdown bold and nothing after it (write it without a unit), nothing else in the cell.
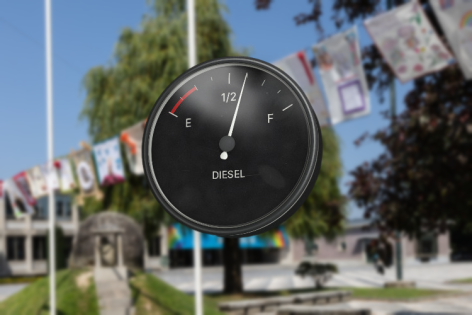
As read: **0.625**
